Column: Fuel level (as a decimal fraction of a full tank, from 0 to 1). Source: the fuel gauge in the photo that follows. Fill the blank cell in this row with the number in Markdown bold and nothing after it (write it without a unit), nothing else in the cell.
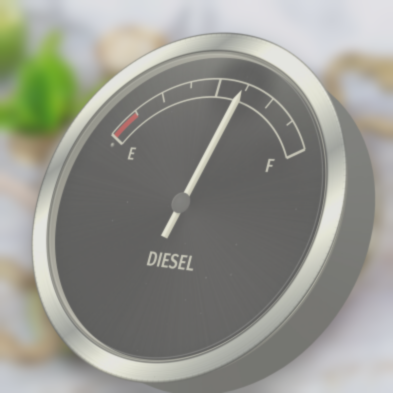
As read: **0.625**
